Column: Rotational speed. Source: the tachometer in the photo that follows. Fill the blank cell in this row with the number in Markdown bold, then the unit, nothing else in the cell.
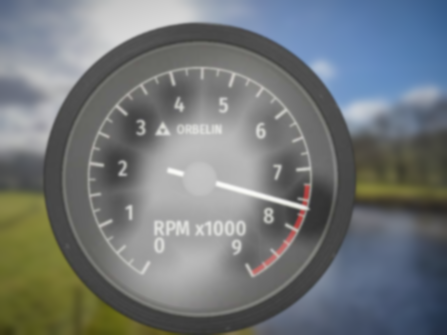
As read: **7625** rpm
